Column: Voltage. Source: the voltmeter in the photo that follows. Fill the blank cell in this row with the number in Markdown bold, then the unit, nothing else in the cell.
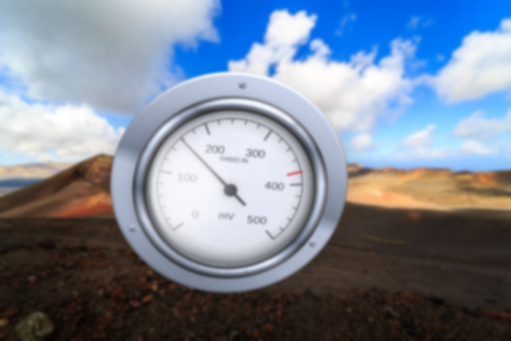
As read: **160** mV
